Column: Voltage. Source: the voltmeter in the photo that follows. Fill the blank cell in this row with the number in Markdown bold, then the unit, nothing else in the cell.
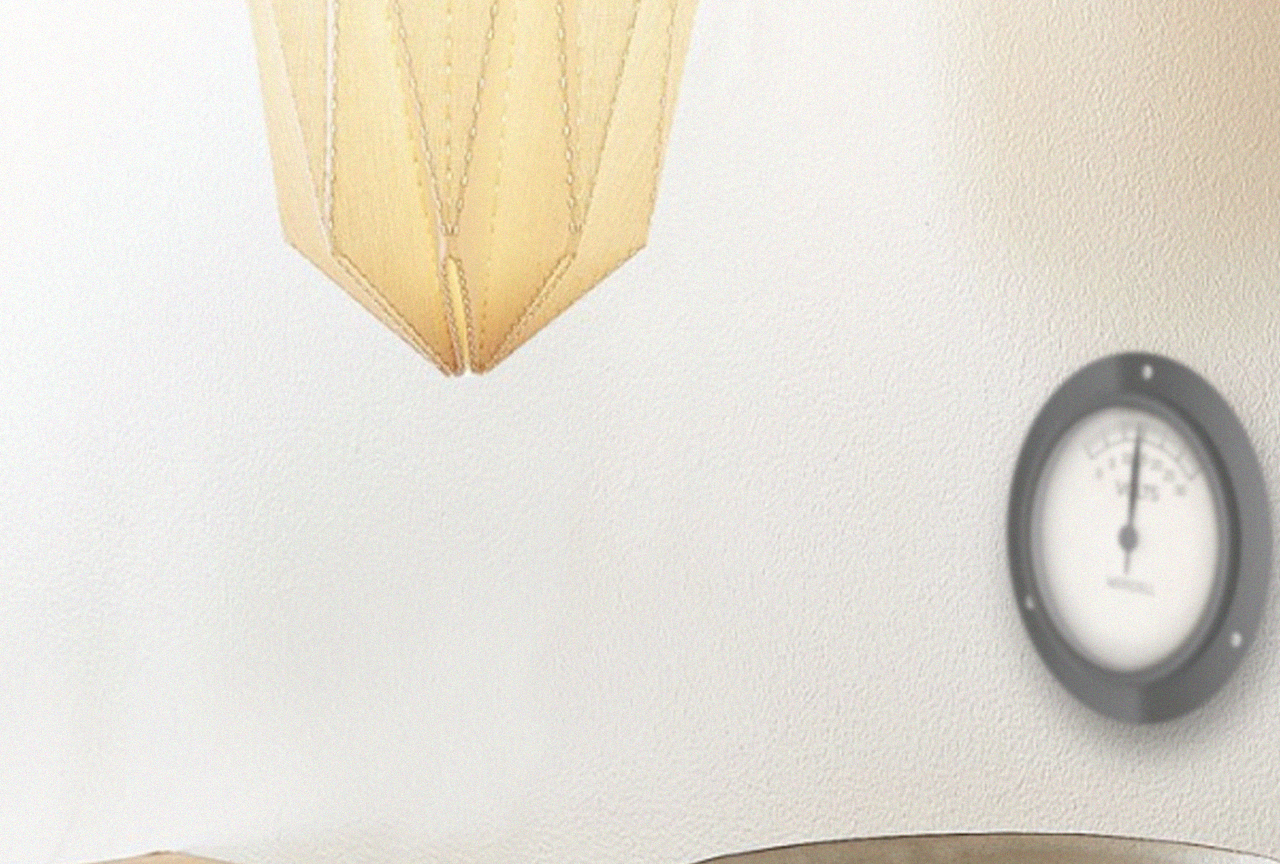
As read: **15** V
